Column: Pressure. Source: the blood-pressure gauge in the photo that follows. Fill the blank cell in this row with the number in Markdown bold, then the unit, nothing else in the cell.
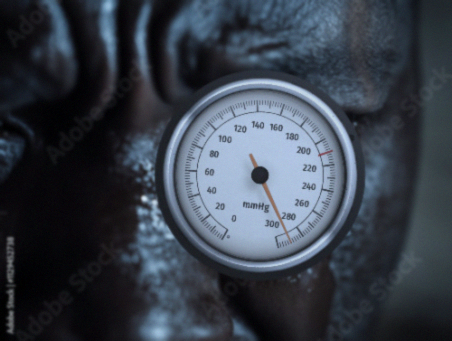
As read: **290** mmHg
